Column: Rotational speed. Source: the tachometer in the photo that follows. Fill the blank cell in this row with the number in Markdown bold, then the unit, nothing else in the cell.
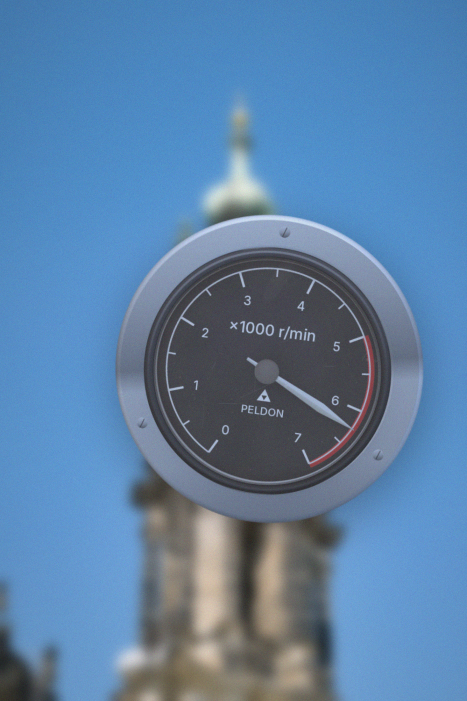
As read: **6250** rpm
